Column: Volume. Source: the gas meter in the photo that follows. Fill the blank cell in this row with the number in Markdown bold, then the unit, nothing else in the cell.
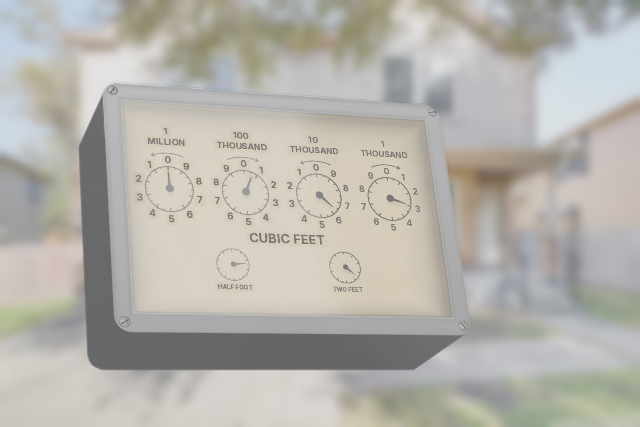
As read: **6300** ft³
